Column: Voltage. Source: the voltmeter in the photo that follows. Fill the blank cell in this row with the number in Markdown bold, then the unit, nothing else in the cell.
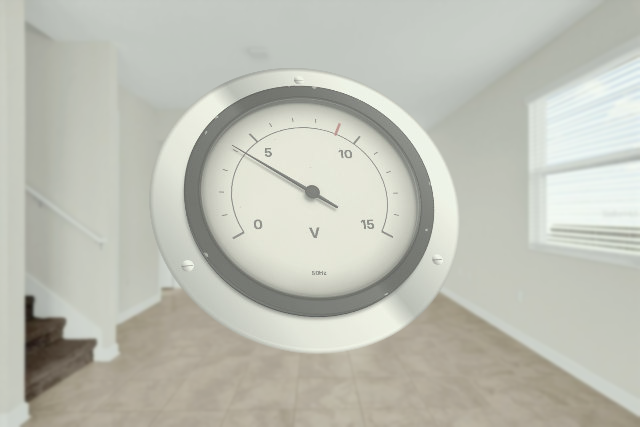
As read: **4** V
